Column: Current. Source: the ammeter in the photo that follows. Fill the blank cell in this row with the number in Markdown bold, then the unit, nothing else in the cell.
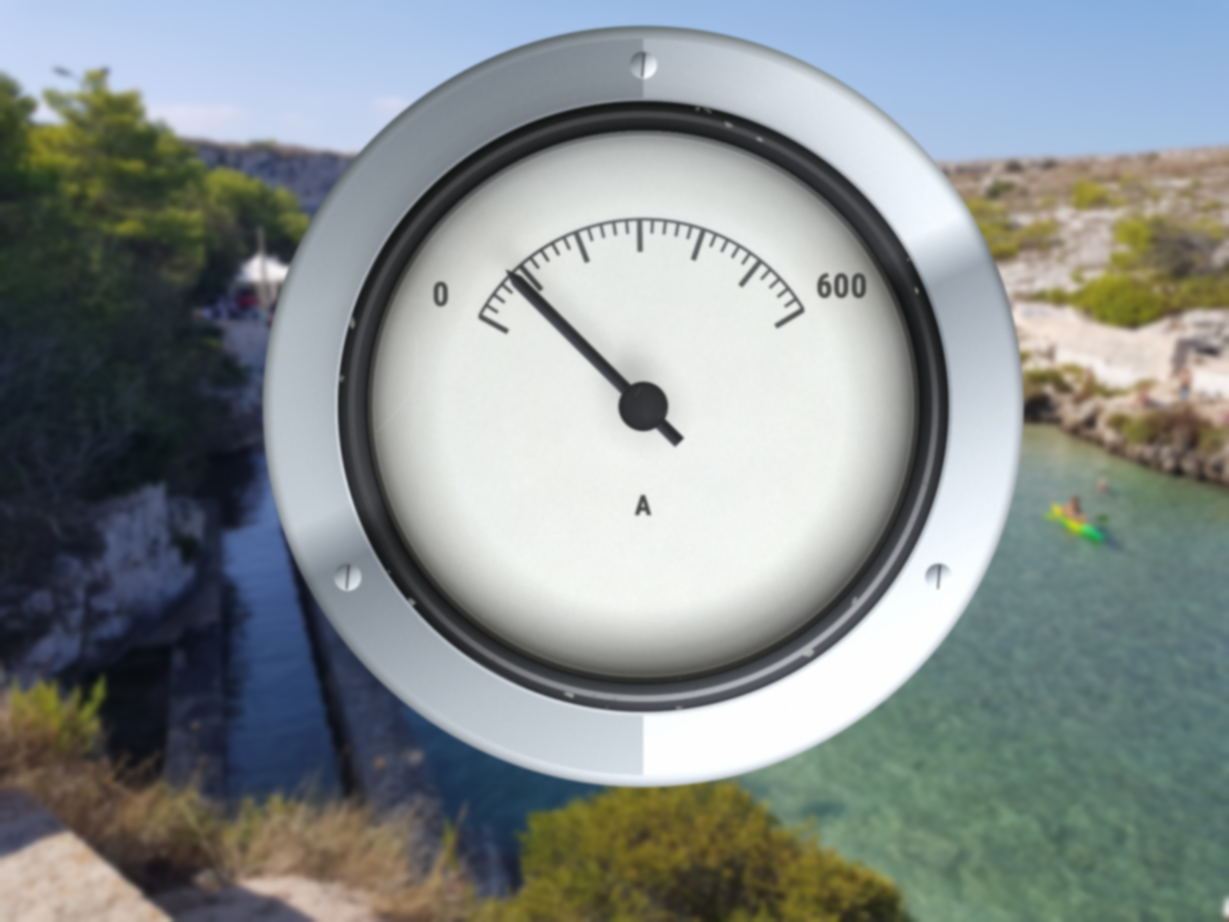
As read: **80** A
